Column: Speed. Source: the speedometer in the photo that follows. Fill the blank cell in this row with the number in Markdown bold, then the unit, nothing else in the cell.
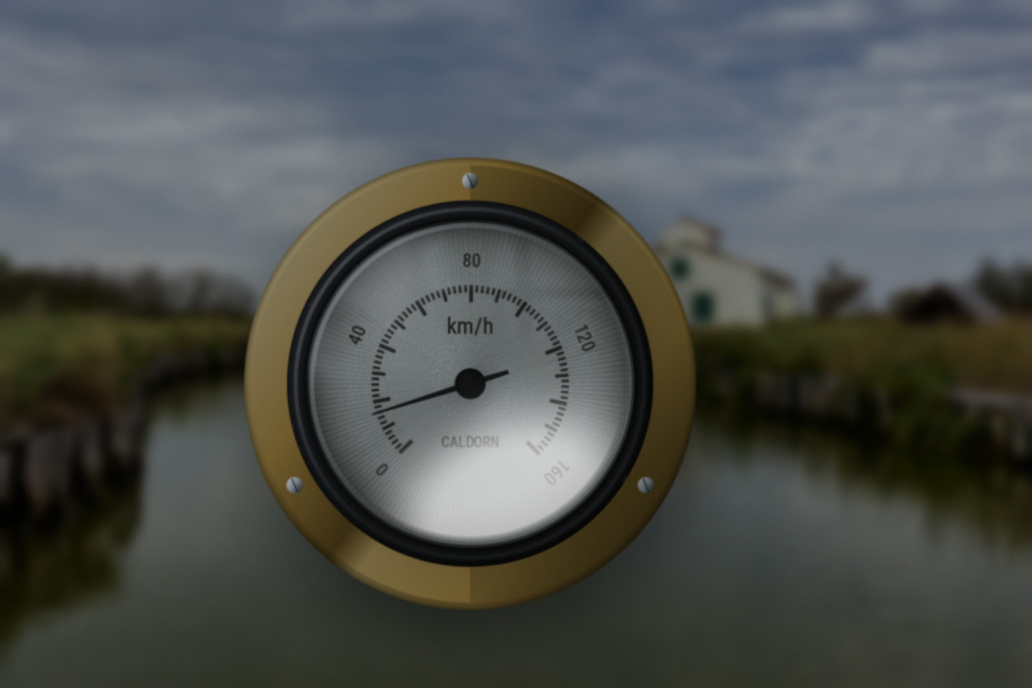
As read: **16** km/h
